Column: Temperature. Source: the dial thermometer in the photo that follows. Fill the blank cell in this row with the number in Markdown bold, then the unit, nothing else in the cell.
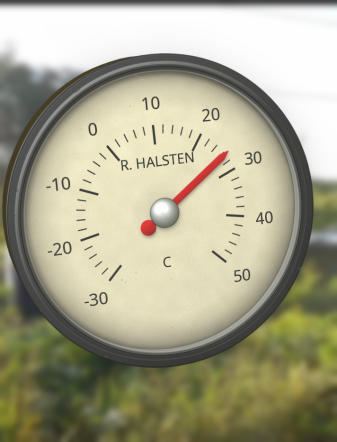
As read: **26** °C
